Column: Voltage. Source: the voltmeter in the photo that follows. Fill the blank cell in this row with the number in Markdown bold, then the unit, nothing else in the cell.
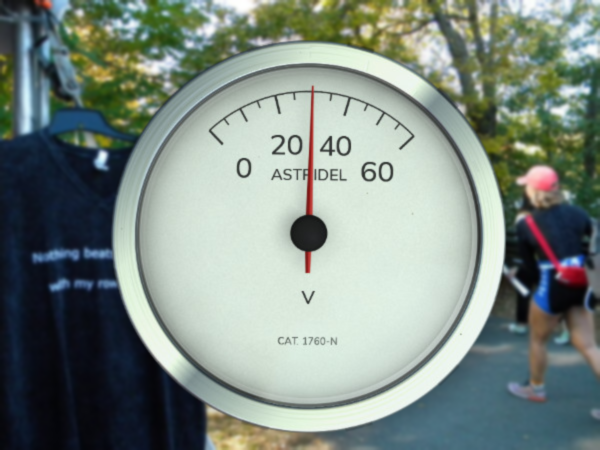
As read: **30** V
